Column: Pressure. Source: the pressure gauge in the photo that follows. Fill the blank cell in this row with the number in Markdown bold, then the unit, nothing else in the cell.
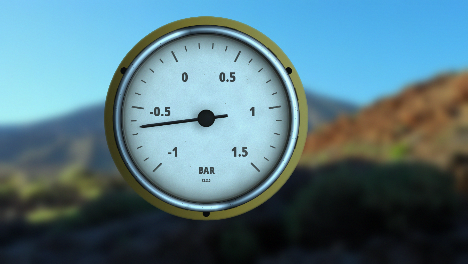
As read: **-0.65** bar
